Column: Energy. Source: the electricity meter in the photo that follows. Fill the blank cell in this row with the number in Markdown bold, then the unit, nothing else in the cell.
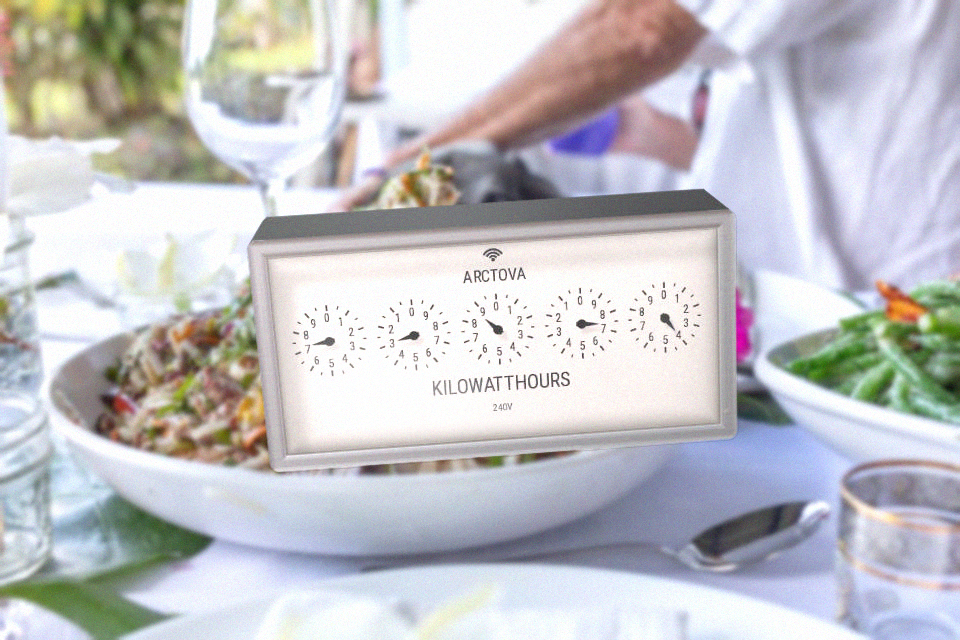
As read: **72874** kWh
